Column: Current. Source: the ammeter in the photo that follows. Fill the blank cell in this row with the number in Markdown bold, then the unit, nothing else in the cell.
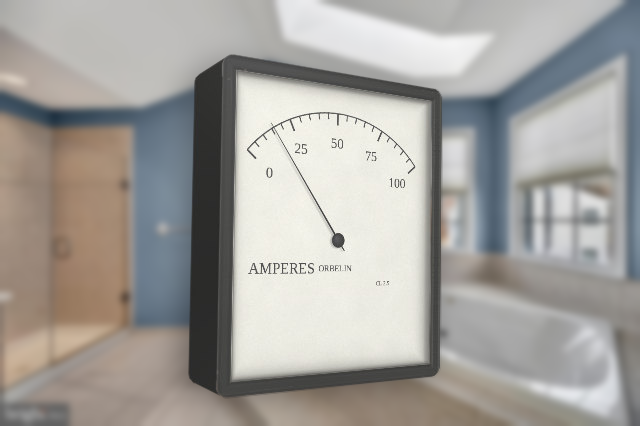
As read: **15** A
